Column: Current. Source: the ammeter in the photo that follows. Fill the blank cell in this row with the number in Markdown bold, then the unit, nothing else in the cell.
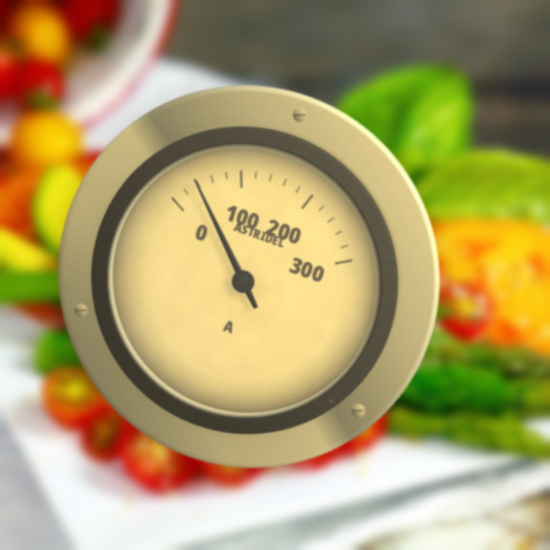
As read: **40** A
